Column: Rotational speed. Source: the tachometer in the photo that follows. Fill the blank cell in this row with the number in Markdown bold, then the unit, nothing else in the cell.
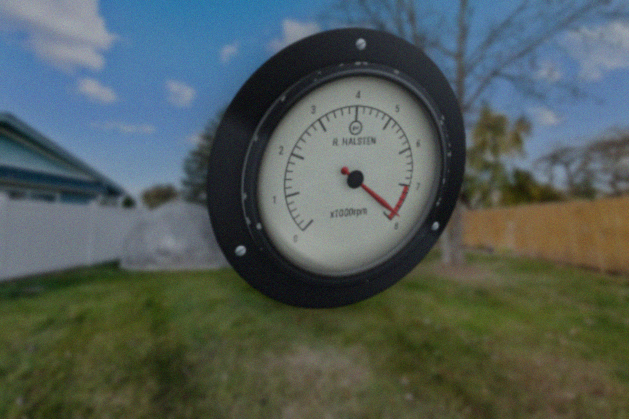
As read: **7800** rpm
